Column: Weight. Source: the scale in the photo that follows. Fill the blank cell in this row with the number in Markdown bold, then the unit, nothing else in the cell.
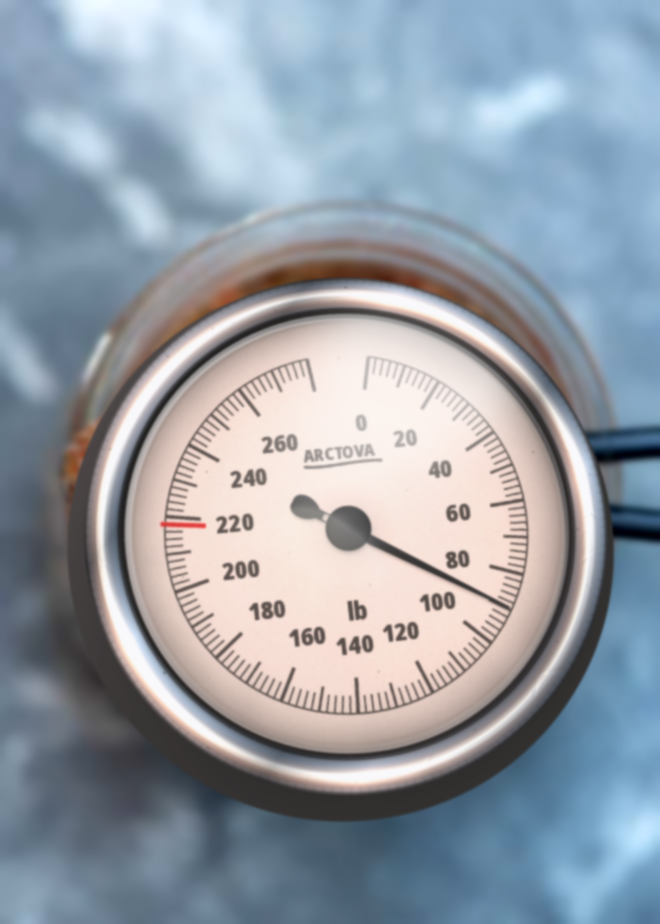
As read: **90** lb
